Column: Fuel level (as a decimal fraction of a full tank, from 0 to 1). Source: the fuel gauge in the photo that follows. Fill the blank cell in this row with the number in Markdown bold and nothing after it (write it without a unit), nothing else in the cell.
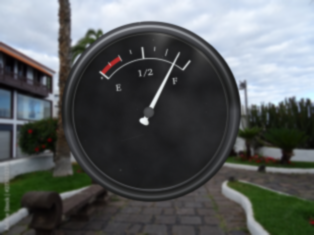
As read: **0.875**
